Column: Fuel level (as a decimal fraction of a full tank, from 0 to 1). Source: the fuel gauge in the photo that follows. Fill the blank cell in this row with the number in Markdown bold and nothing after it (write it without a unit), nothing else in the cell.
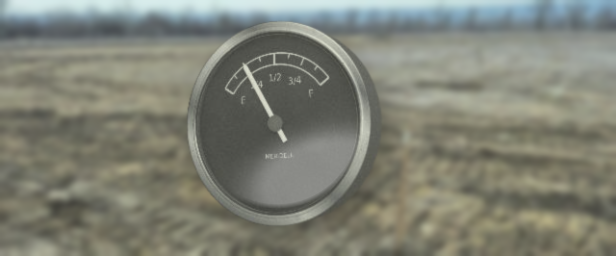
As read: **0.25**
